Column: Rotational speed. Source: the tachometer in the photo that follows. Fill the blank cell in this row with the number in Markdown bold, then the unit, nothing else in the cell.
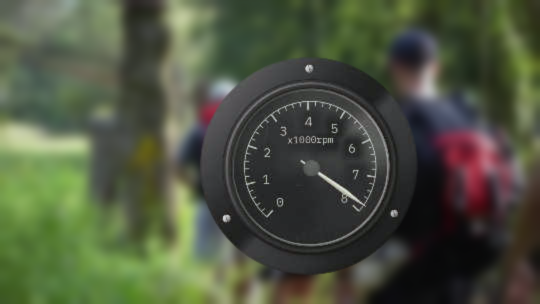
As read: **7800** rpm
